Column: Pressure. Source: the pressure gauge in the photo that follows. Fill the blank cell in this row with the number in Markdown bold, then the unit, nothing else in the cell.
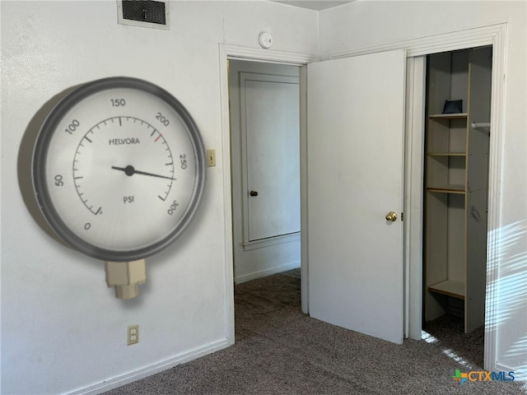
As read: **270** psi
